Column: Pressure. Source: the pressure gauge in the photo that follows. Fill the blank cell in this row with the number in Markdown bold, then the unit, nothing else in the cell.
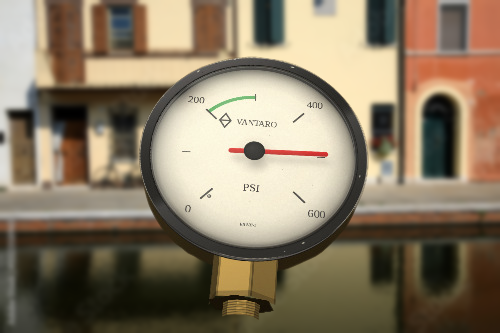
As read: **500** psi
